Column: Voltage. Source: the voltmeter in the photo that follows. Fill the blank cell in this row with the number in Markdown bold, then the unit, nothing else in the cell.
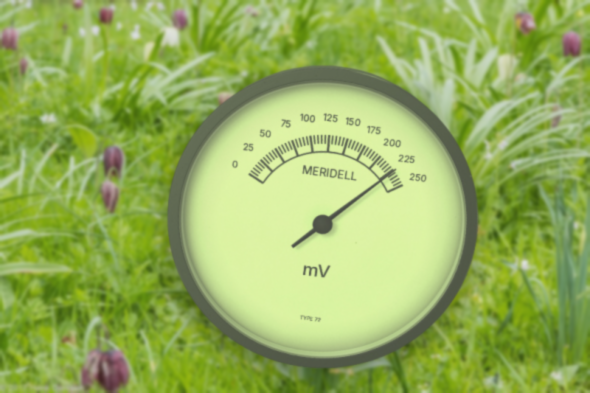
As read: **225** mV
